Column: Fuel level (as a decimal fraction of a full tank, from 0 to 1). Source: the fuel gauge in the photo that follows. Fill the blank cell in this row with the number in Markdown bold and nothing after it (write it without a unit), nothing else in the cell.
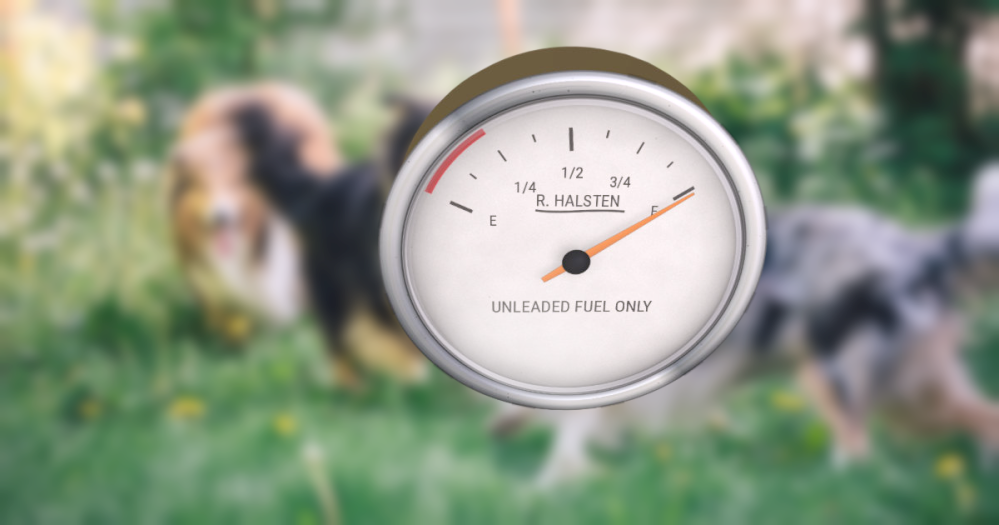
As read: **1**
